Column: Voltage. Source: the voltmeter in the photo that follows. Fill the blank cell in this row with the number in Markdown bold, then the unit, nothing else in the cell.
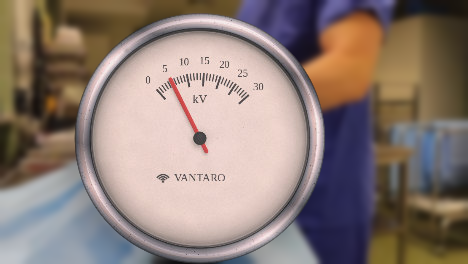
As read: **5** kV
